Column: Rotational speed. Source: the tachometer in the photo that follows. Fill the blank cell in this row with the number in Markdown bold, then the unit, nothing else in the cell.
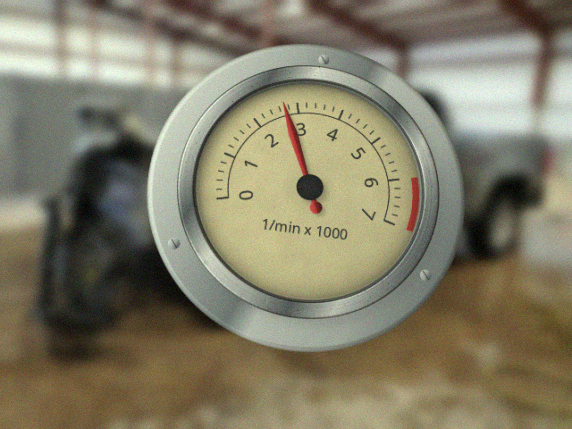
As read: **2700** rpm
